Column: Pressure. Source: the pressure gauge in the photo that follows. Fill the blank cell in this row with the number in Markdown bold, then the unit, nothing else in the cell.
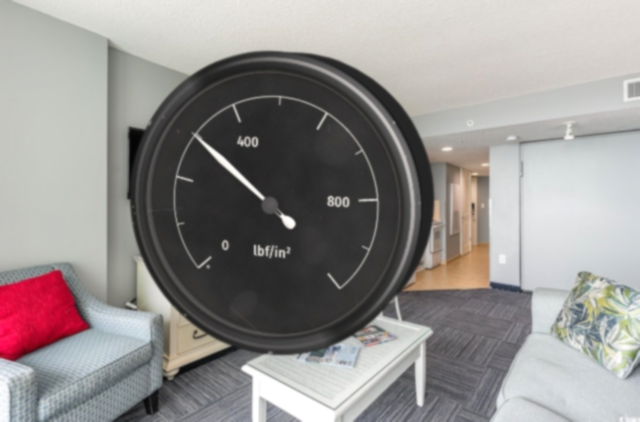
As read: **300** psi
